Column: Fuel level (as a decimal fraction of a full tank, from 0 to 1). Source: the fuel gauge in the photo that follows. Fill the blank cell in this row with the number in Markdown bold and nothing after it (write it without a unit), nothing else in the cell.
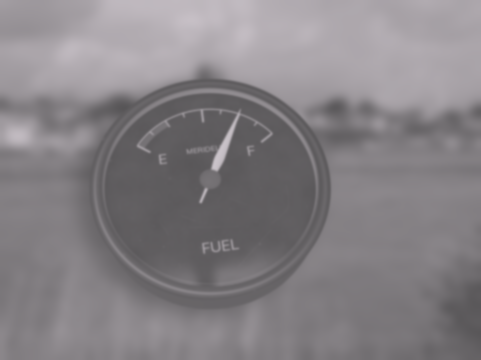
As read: **0.75**
